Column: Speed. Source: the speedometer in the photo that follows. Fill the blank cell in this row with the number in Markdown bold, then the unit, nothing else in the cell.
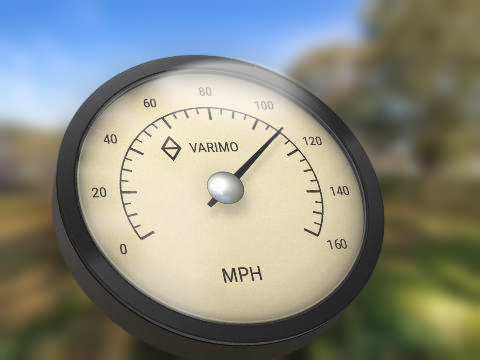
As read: **110** mph
